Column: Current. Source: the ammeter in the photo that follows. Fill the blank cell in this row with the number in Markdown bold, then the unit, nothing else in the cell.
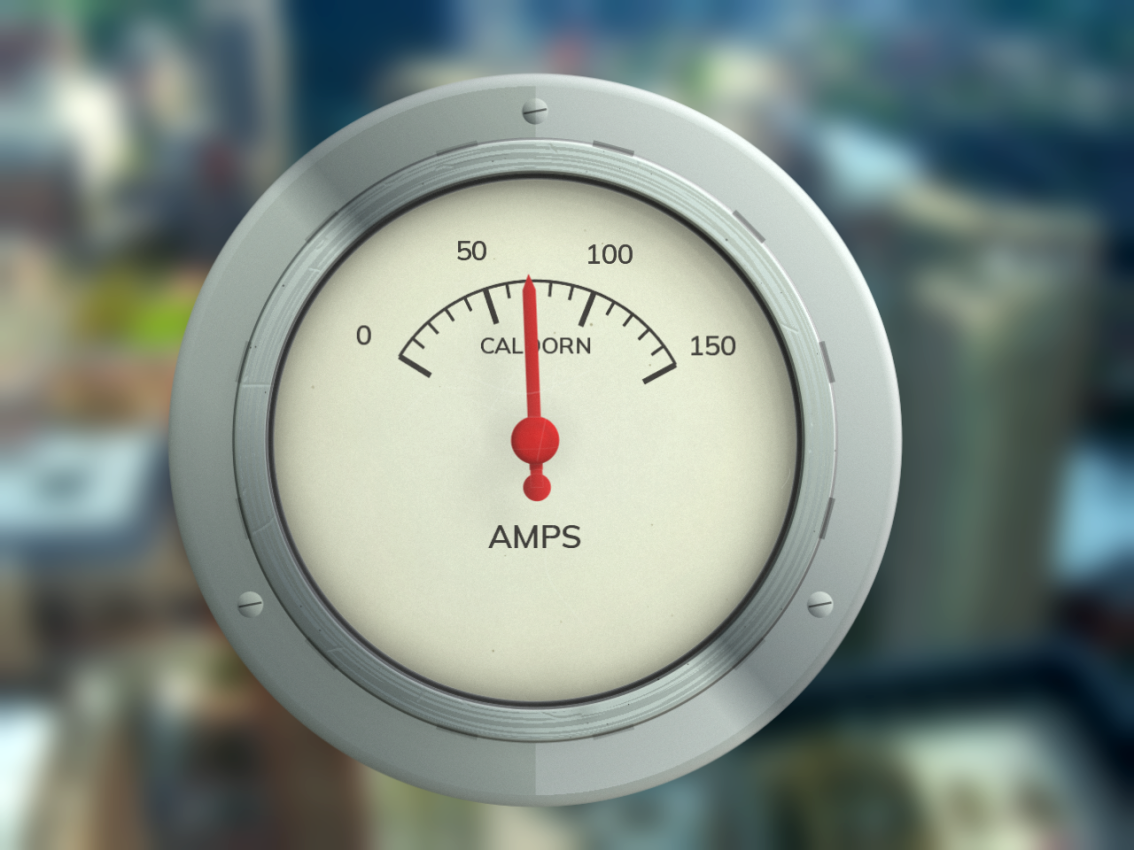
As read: **70** A
